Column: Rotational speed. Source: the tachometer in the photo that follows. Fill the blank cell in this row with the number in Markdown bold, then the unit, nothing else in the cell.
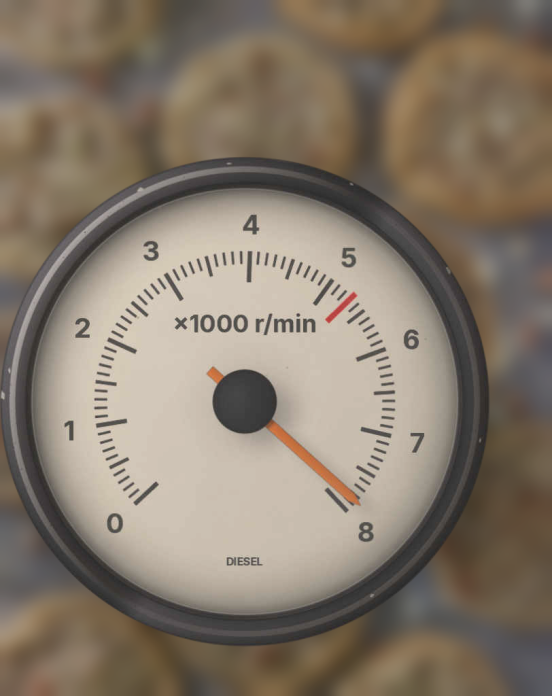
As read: **7850** rpm
